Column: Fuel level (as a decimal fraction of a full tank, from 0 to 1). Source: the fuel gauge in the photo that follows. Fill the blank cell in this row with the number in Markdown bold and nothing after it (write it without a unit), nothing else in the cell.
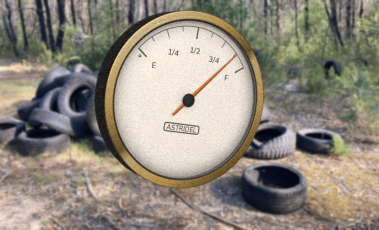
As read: **0.875**
